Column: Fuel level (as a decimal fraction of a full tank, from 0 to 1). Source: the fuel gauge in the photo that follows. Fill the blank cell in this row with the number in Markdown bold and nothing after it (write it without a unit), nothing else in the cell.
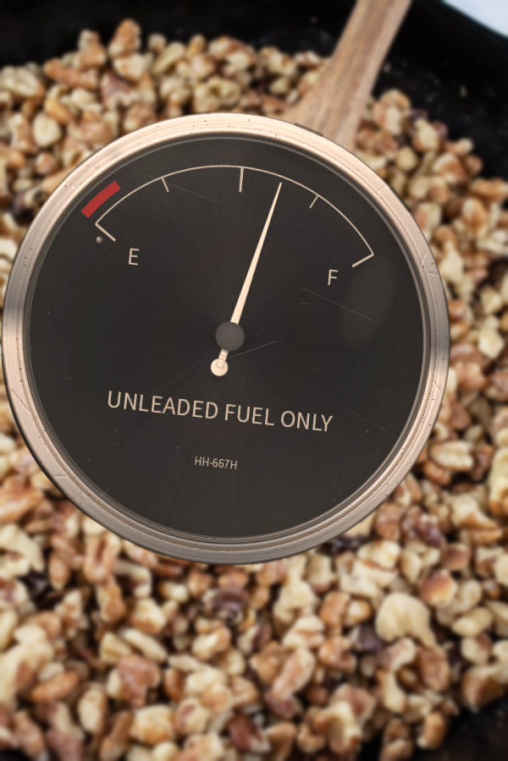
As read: **0.625**
